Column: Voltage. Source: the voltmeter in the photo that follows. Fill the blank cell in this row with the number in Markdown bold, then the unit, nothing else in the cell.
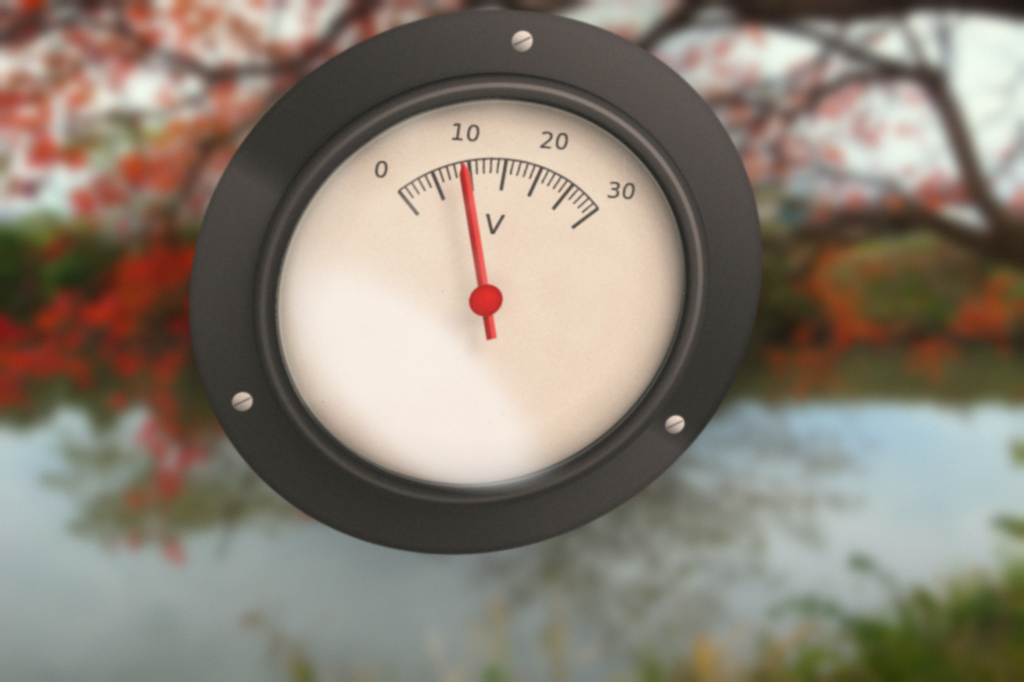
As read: **9** V
